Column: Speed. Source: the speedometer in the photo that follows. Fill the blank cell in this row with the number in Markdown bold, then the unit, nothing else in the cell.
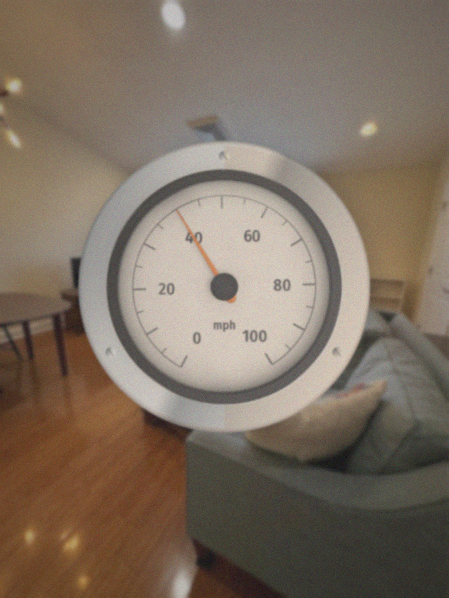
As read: **40** mph
